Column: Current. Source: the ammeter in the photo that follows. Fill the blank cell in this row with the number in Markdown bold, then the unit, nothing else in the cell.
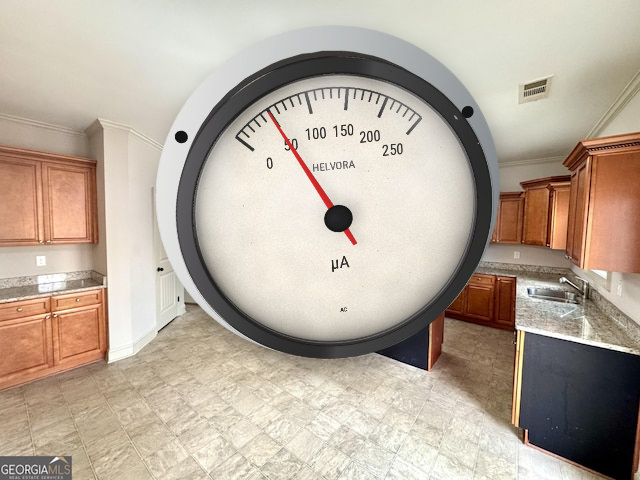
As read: **50** µA
